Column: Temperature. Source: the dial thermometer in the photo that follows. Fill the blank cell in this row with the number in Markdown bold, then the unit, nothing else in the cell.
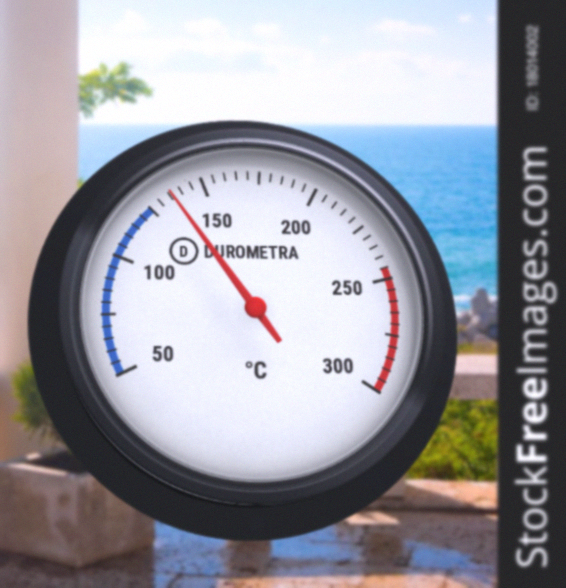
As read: **135** °C
